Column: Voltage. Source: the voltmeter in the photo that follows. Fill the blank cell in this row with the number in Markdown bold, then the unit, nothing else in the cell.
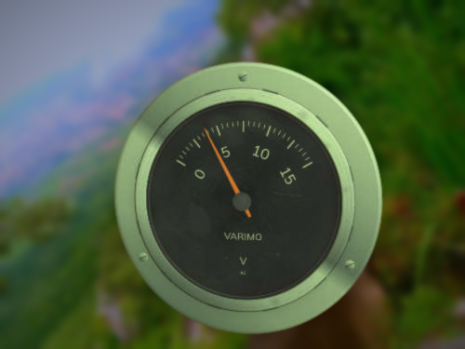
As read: **4** V
